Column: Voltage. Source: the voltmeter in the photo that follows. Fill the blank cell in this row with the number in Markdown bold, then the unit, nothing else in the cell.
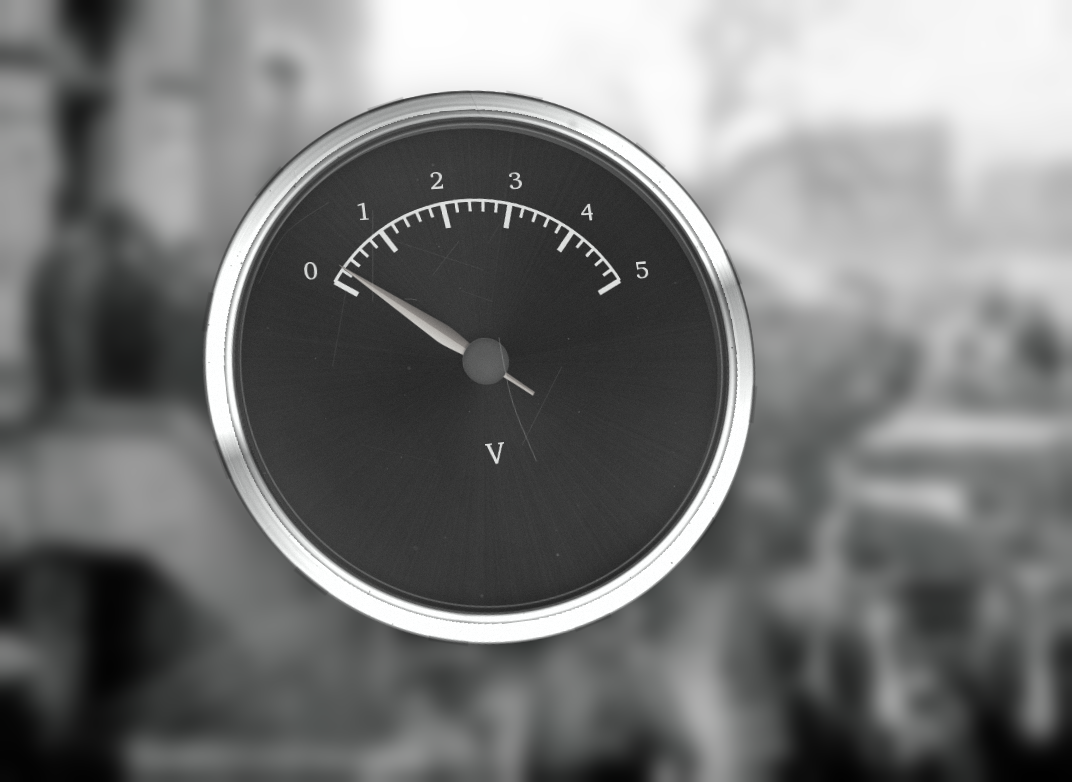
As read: **0.2** V
